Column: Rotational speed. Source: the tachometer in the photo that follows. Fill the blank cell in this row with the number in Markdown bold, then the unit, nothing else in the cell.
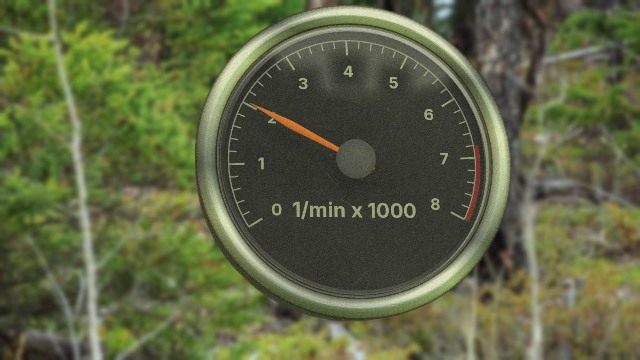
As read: **2000** rpm
